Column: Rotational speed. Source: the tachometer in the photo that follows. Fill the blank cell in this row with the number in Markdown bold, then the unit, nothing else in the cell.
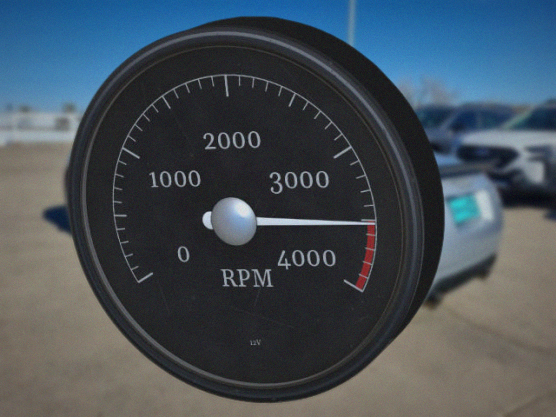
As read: **3500** rpm
